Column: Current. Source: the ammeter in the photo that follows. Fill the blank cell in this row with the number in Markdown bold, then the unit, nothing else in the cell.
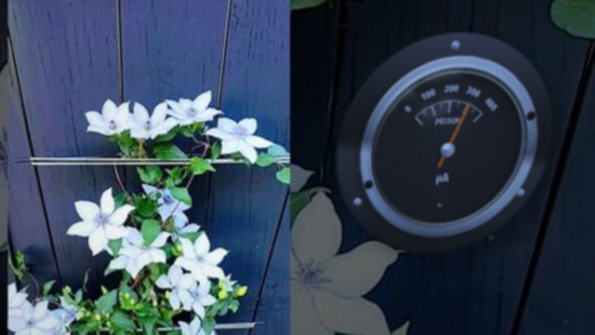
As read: **300** µA
